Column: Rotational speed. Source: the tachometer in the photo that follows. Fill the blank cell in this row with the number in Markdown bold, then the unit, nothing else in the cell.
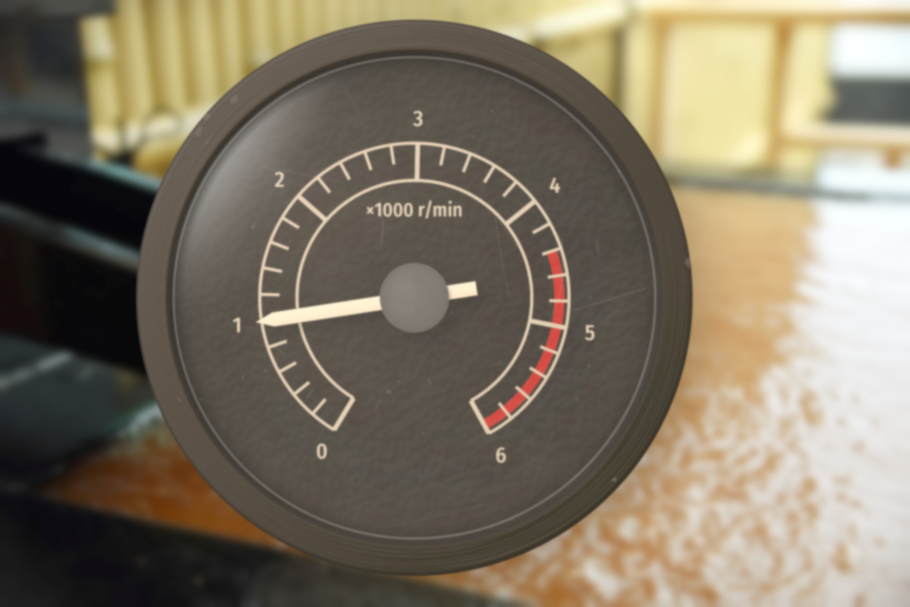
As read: **1000** rpm
